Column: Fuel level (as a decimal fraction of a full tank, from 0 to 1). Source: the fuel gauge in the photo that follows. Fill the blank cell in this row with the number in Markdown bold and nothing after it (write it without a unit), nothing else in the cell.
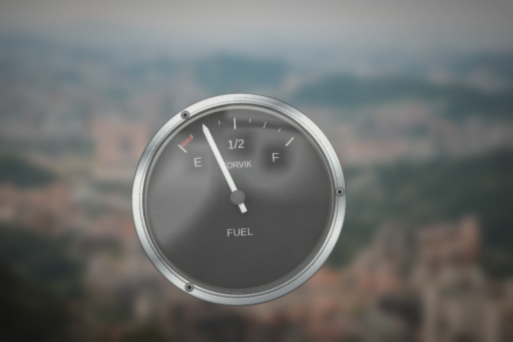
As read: **0.25**
